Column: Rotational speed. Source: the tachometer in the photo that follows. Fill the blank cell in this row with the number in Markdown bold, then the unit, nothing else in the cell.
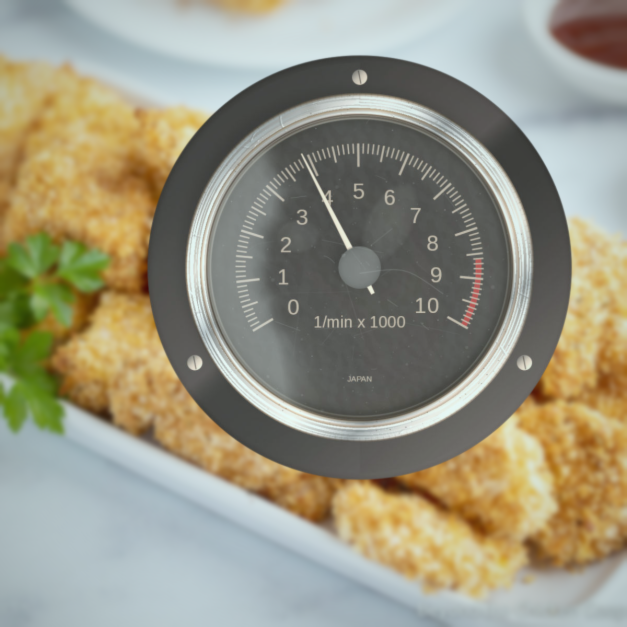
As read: **3900** rpm
